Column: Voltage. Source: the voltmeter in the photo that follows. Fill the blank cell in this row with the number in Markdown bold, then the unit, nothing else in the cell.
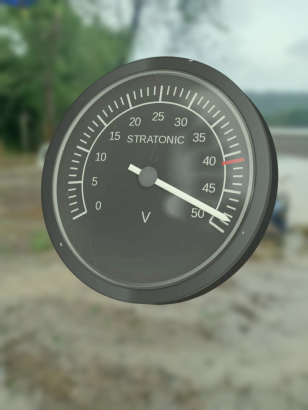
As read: **48.5** V
